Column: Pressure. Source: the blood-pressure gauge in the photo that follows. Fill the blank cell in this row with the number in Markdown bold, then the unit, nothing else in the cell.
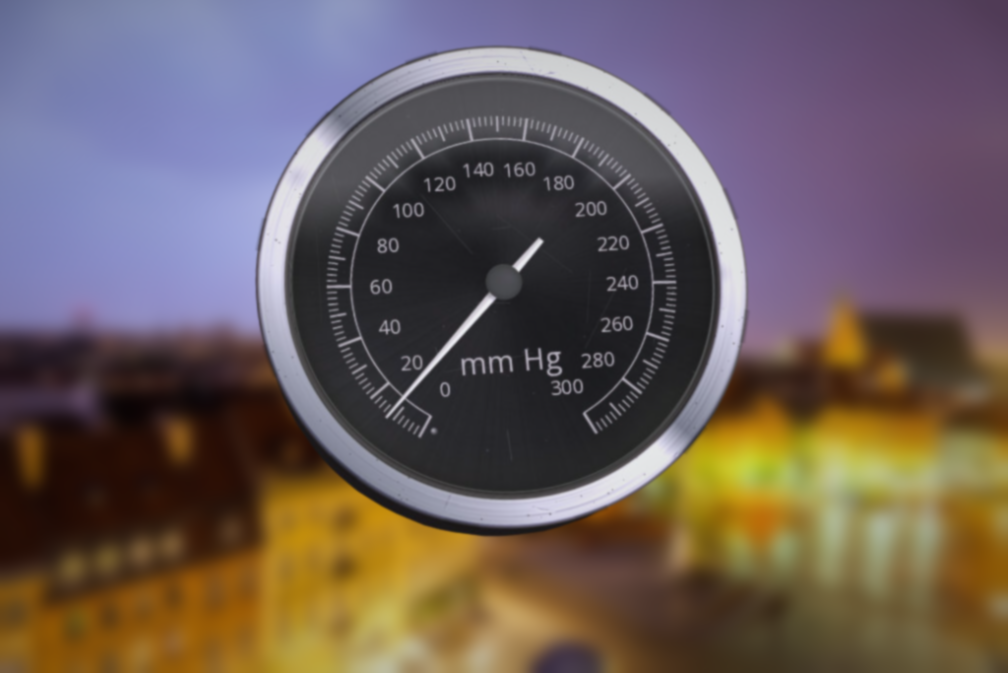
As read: **12** mmHg
